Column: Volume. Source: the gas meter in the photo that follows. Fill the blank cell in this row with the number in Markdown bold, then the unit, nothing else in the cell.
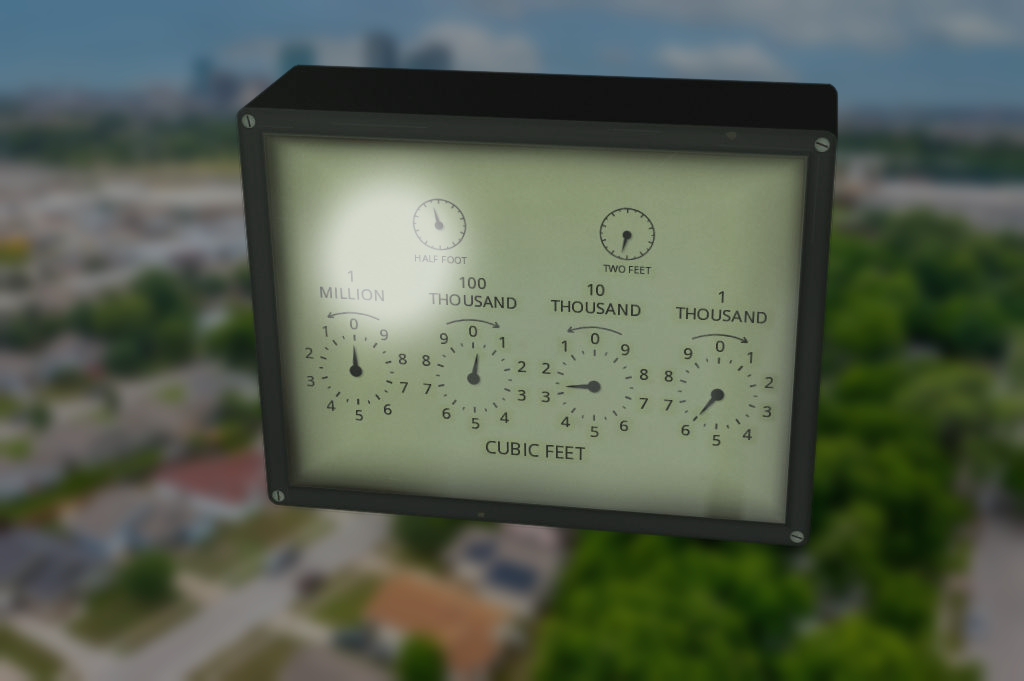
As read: **2600** ft³
